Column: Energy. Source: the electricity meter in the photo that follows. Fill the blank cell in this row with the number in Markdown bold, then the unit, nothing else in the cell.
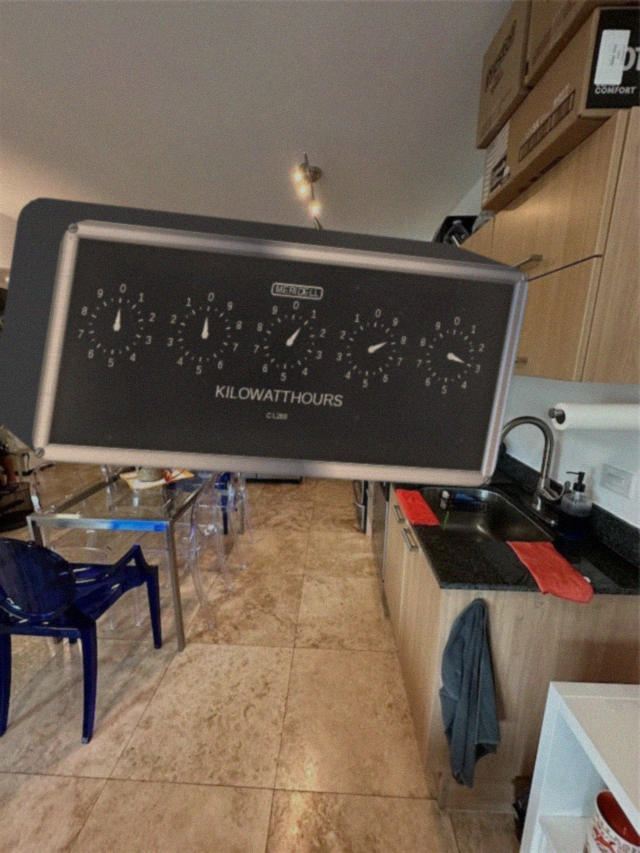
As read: **83** kWh
